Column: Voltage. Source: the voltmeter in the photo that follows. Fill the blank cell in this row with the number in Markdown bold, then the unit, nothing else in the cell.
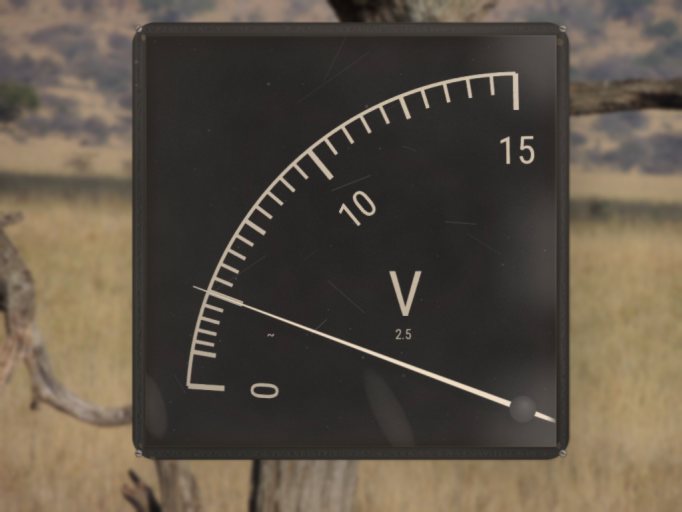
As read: **5** V
